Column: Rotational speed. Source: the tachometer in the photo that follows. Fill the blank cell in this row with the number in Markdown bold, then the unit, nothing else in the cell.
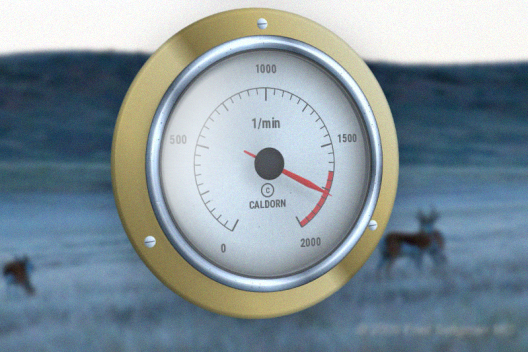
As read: **1775** rpm
